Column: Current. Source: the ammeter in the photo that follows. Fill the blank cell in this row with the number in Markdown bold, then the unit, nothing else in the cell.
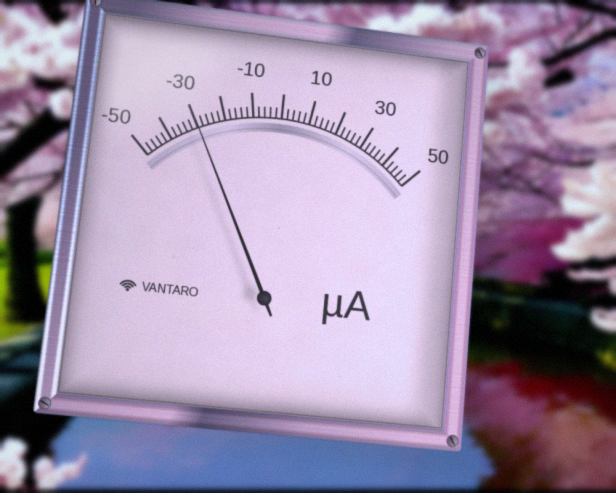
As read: **-30** µA
